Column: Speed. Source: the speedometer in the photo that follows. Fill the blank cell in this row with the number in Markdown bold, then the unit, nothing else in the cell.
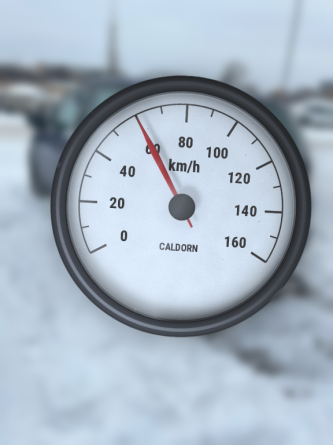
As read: **60** km/h
